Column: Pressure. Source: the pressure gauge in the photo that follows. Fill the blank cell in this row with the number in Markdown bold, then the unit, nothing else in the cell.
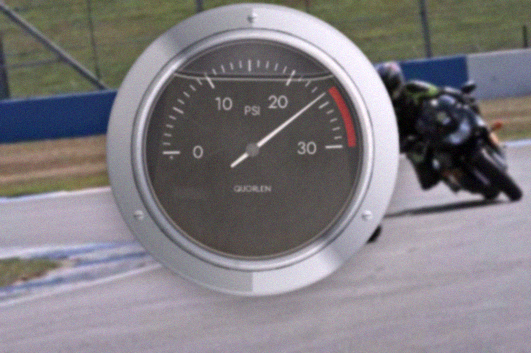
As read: **24** psi
